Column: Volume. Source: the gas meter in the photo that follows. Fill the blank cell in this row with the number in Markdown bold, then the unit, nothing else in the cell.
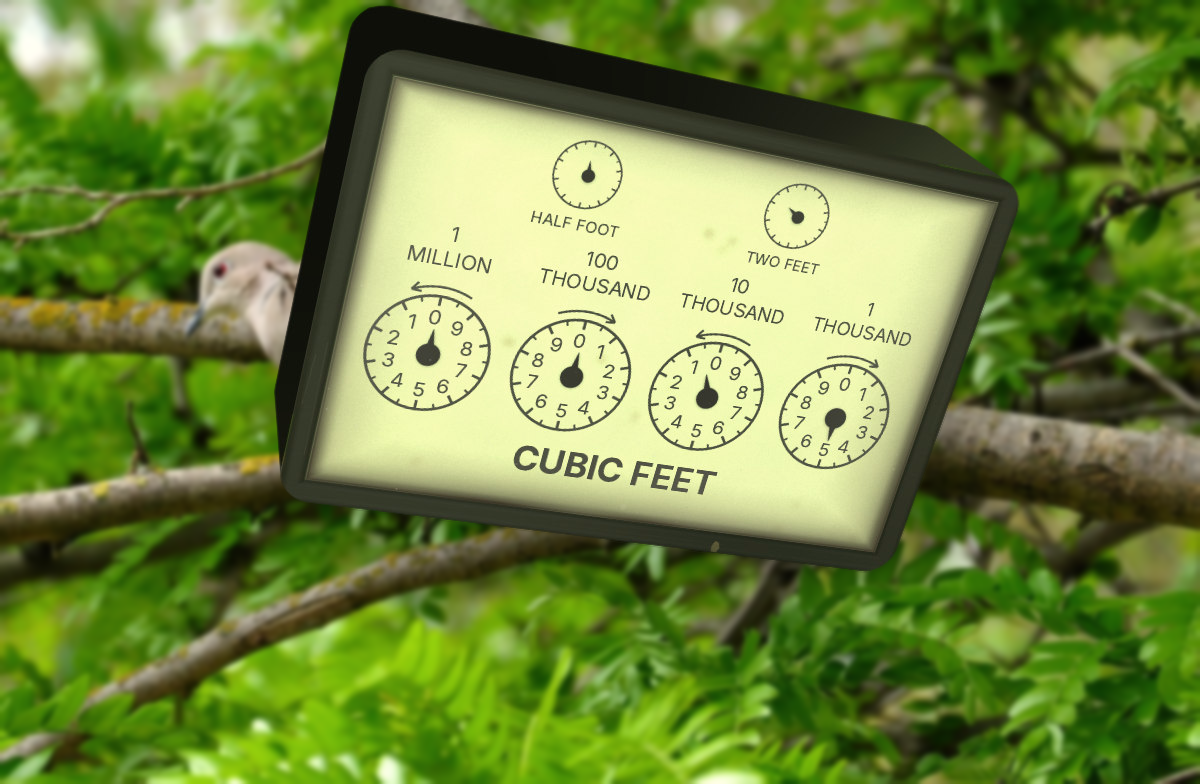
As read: **500** ft³
